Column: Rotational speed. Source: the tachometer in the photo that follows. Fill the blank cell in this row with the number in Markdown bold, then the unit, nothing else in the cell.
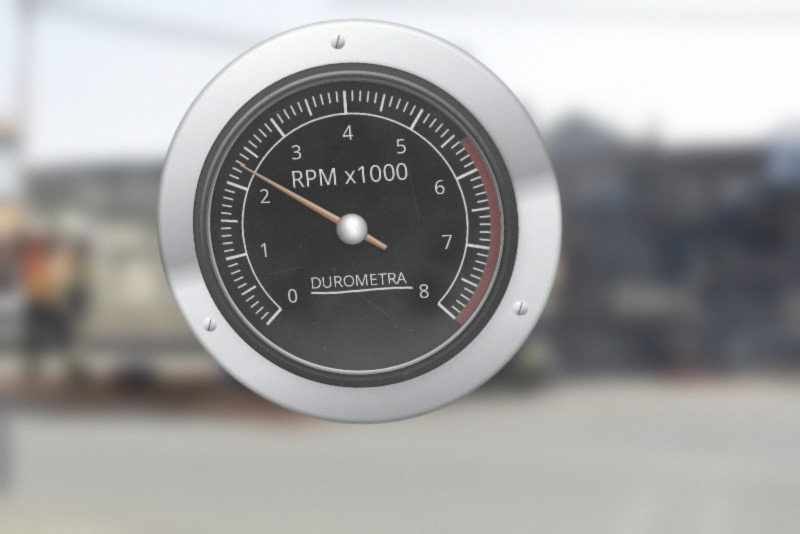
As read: **2300** rpm
